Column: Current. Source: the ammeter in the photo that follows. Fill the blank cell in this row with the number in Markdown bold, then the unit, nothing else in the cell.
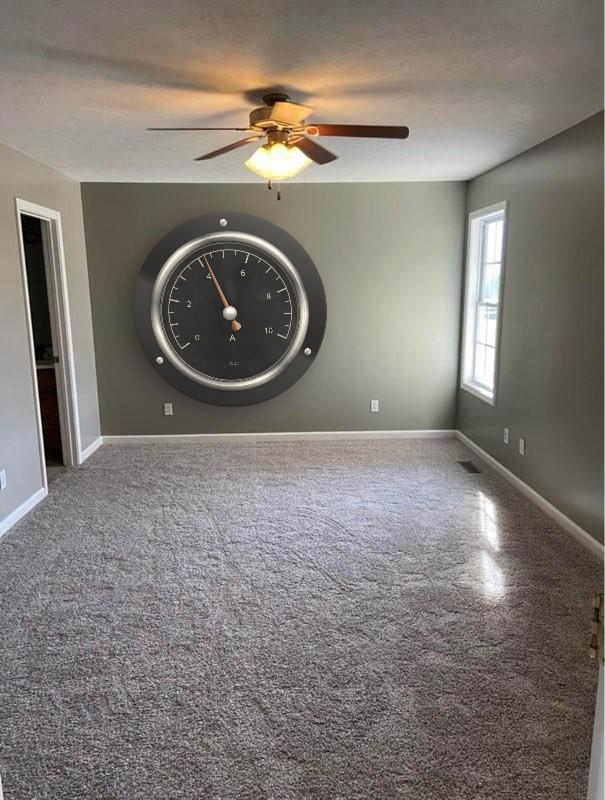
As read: **4.25** A
